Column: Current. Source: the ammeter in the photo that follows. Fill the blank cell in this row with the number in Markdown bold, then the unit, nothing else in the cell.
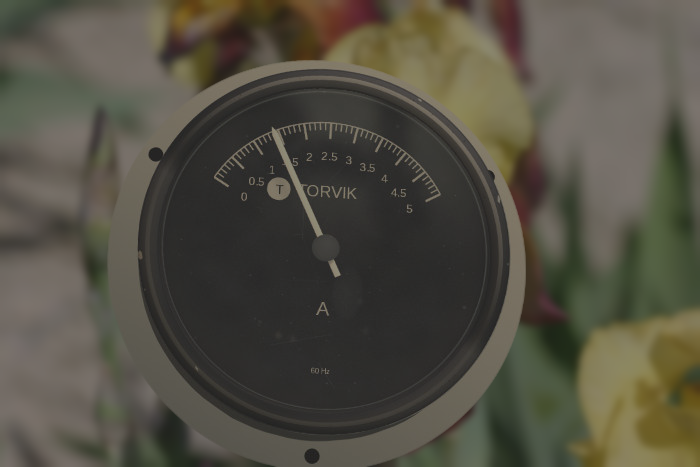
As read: **1.4** A
